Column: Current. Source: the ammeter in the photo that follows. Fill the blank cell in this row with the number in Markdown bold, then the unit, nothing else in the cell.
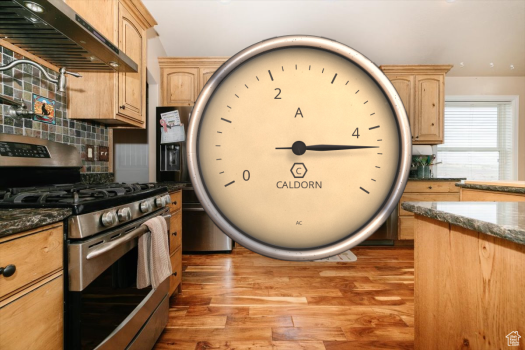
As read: **4.3** A
